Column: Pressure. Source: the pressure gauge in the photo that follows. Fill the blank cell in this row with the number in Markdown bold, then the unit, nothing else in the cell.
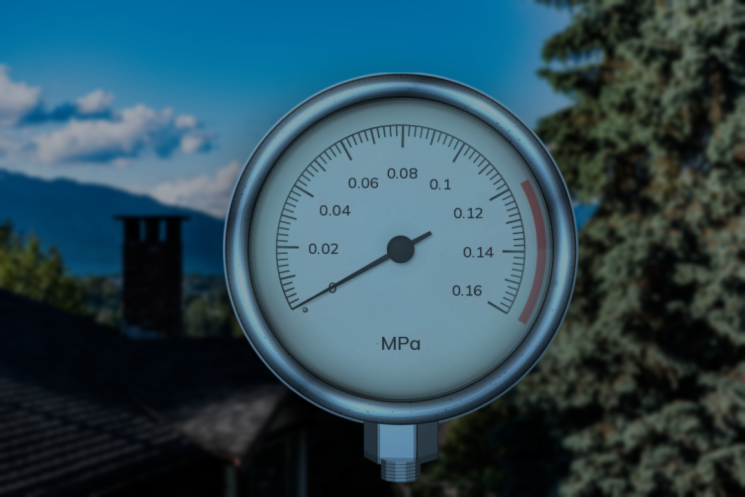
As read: **0** MPa
